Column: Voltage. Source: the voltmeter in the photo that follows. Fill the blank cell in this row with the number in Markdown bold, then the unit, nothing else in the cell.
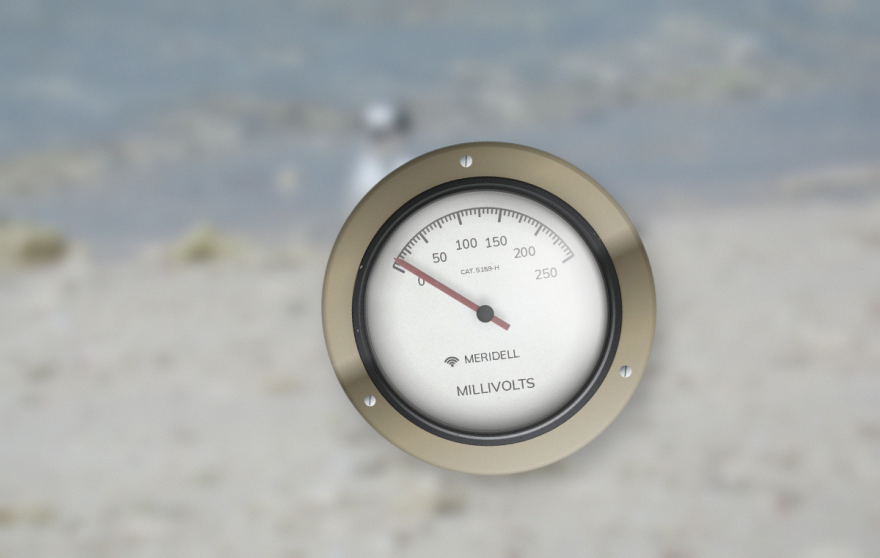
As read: **10** mV
